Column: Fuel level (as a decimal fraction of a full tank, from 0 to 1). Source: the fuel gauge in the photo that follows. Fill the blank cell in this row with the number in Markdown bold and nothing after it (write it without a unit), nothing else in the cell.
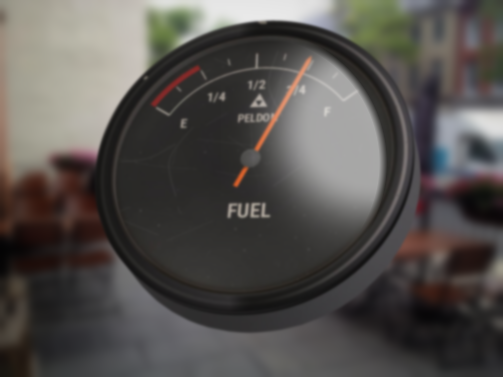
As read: **0.75**
